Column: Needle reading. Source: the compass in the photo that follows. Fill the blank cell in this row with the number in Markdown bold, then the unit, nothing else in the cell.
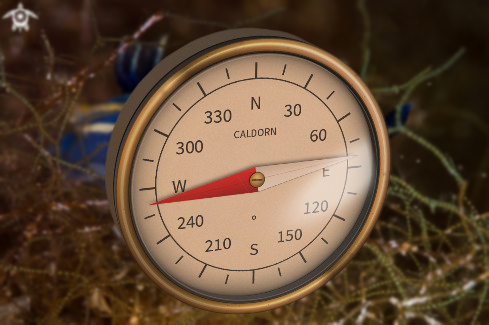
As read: **262.5** °
